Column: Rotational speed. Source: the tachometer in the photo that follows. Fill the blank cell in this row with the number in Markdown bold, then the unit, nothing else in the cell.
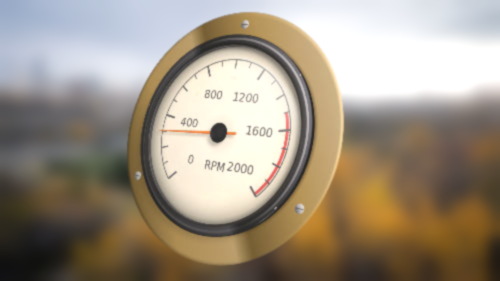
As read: **300** rpm
